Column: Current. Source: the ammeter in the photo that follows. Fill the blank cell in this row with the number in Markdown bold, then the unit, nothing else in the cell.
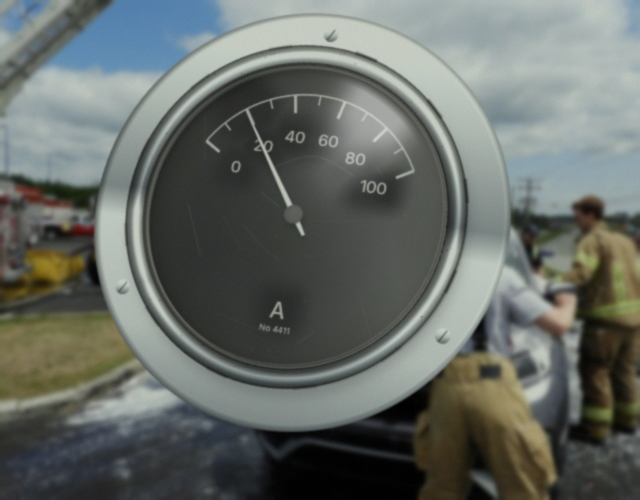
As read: **20** A
